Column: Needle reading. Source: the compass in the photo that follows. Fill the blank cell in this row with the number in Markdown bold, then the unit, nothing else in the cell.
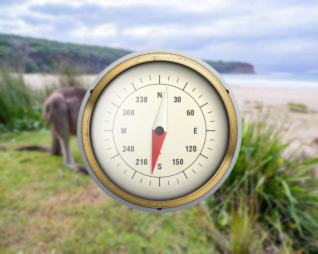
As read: **190** °
